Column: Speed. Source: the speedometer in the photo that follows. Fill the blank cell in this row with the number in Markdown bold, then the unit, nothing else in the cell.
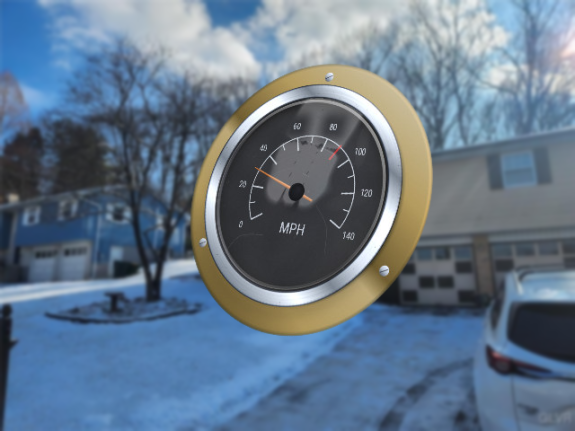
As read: **30** mph
